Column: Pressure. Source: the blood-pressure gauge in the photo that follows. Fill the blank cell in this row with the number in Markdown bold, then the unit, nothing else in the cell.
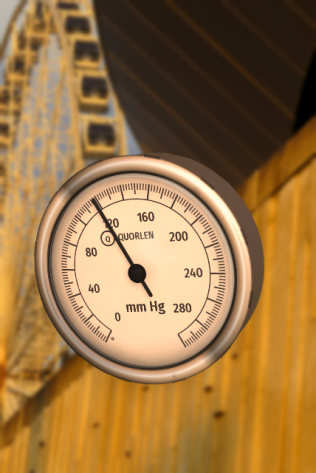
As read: **120** mmHg
